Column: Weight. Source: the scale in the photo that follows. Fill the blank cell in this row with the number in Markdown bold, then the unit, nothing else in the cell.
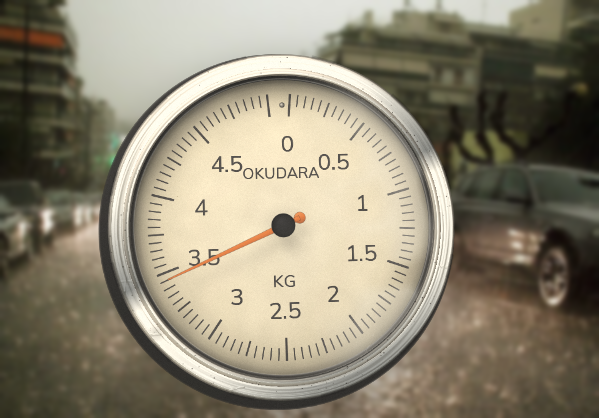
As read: **3.45** kg
